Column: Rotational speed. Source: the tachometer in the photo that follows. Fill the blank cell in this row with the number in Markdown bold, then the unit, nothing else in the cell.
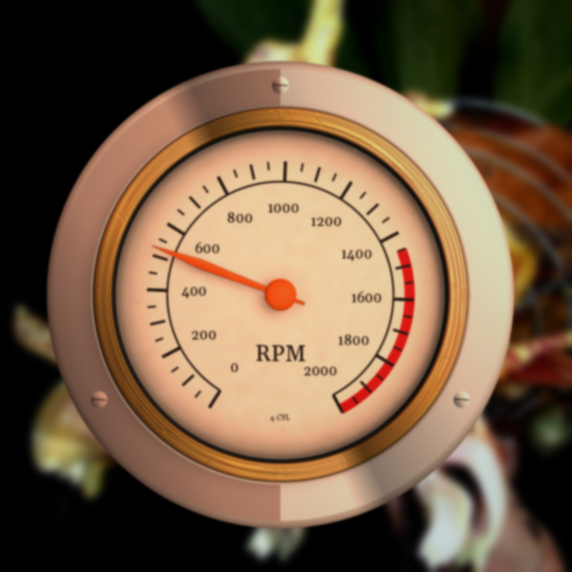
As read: **525** rpm
